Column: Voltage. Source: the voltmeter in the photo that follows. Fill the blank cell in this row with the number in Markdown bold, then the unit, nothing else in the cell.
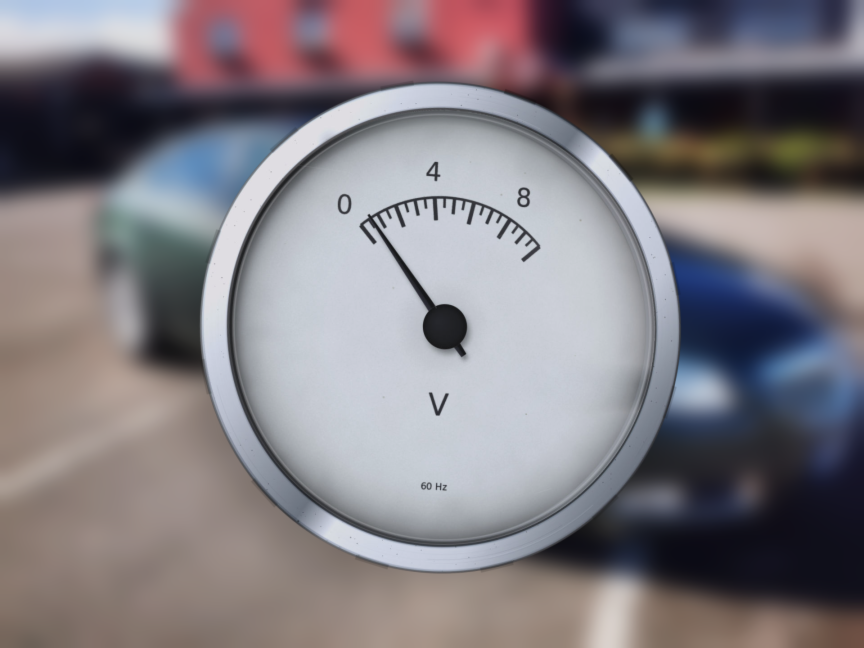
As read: **0.5** V
